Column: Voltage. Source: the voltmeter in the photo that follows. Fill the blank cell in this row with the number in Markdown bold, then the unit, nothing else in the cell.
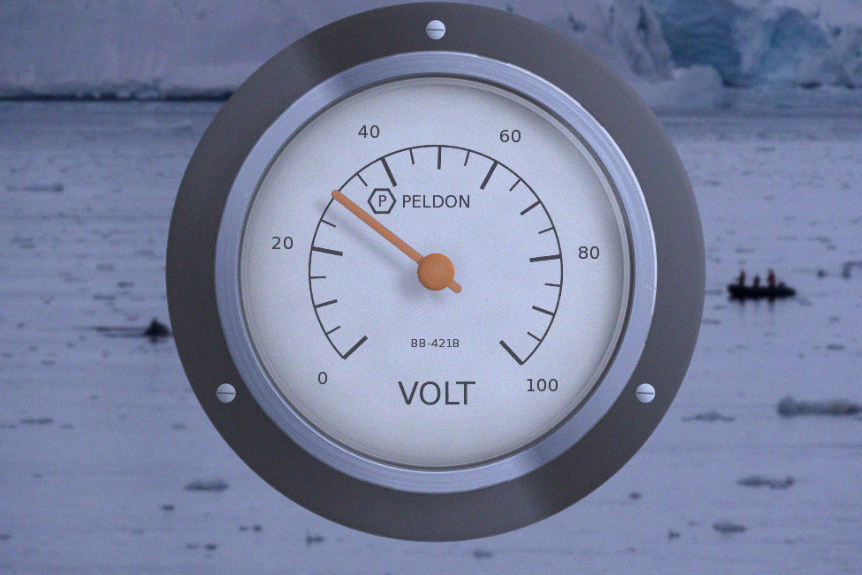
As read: **30** V
